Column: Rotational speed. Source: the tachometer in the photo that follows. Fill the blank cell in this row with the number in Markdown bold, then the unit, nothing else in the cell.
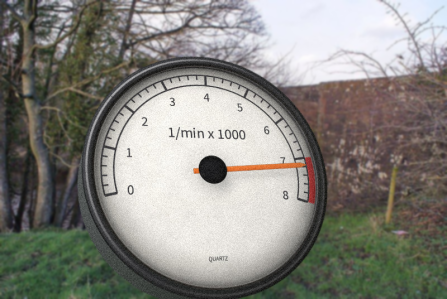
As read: **7200** rpm
